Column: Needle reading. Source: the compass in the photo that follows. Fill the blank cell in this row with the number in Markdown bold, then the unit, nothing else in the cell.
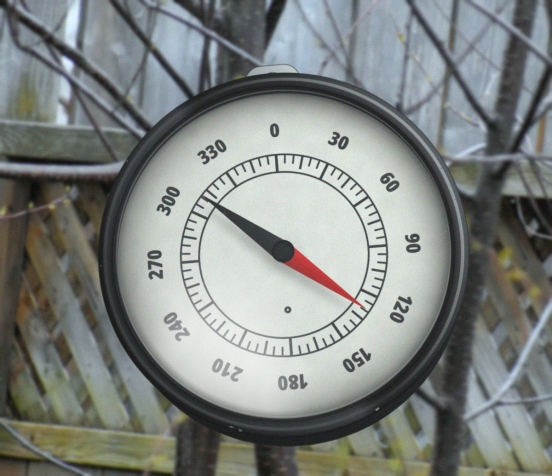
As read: **130** °
